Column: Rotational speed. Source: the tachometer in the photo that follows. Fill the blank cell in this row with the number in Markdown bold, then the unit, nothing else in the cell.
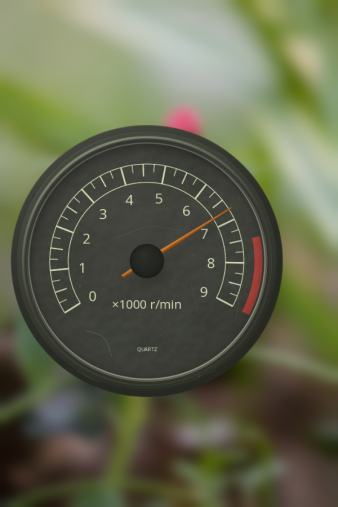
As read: **6750** rpm
